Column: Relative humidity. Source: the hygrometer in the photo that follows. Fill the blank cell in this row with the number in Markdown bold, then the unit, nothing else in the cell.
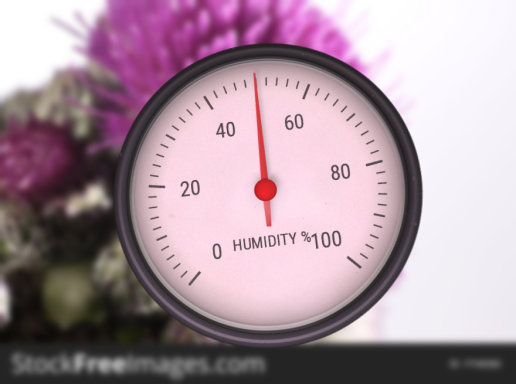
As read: **50** %
